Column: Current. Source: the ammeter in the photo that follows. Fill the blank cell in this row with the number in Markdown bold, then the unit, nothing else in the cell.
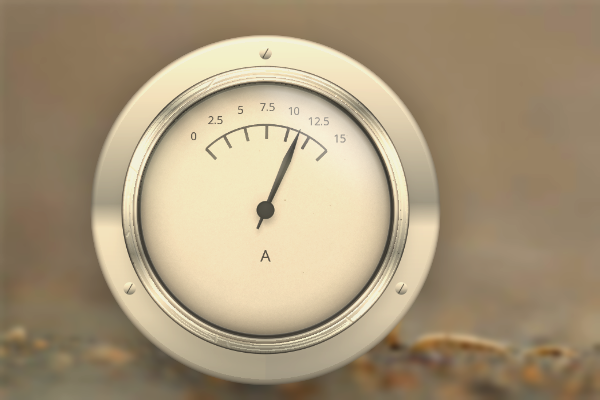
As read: **11.25** A
